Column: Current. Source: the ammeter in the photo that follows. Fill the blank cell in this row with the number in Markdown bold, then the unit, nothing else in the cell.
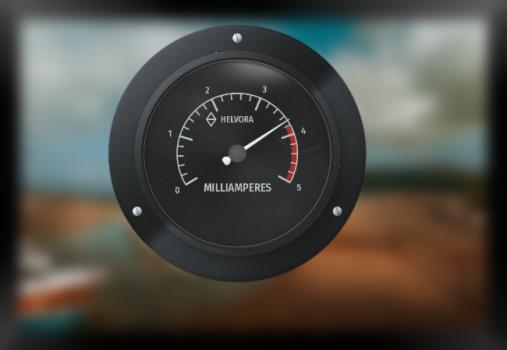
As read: **3.7** mA
